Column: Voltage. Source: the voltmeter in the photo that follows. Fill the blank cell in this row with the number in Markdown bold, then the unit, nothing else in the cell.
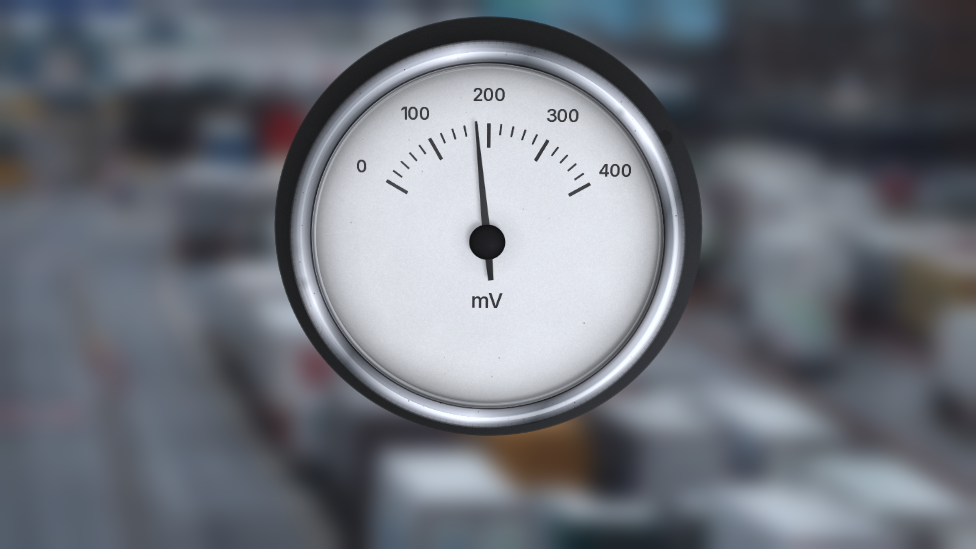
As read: **180** mV
